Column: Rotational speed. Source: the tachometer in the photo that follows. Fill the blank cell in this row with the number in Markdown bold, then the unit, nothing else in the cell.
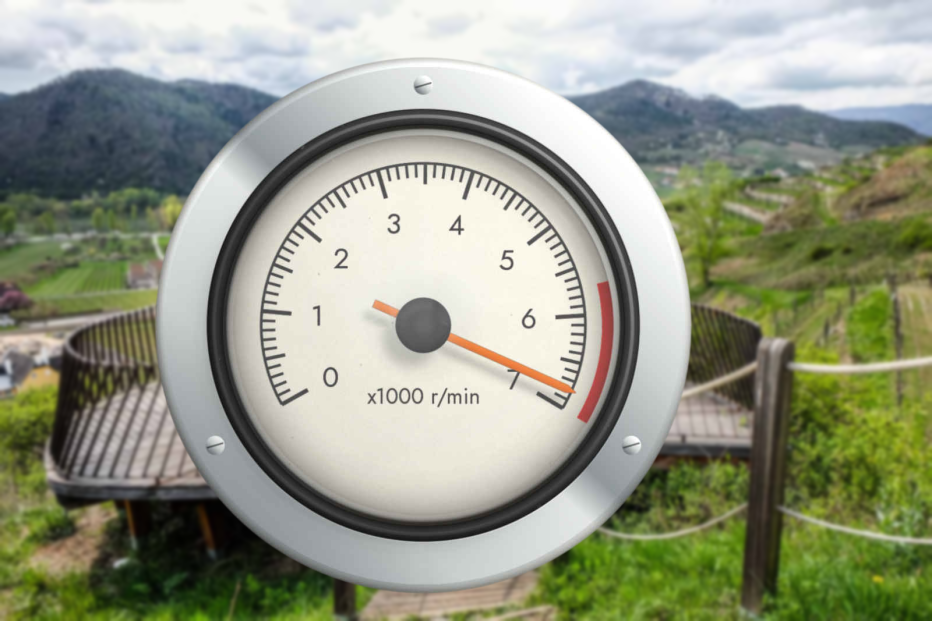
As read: **6800** rpm
